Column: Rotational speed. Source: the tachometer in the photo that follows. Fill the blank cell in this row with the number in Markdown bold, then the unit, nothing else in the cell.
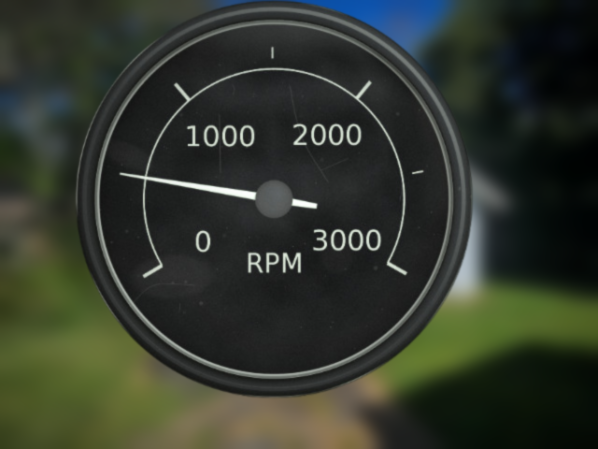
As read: **500** rpm
